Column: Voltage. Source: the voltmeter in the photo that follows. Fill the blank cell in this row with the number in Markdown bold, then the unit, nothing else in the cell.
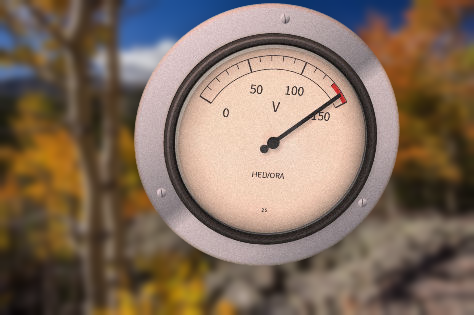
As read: **140** V
